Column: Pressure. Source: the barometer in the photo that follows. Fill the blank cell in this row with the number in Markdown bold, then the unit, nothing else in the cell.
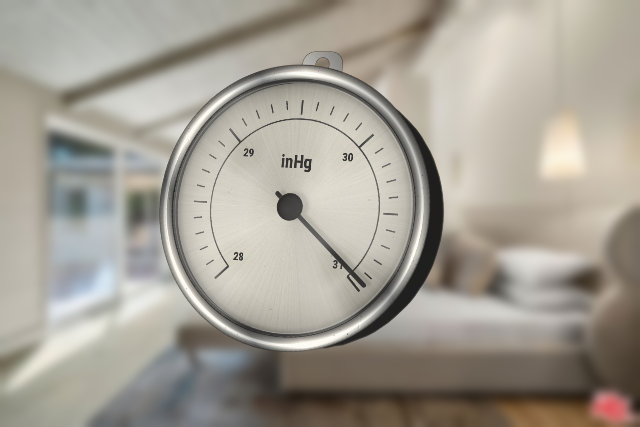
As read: **30.95** inHg
